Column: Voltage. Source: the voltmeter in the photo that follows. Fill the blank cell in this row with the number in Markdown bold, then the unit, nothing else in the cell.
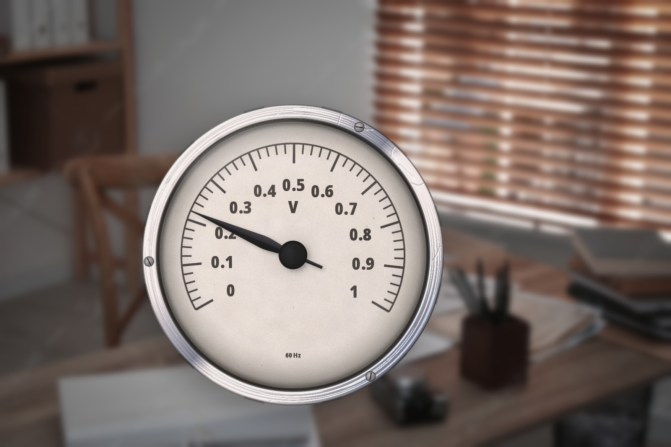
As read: **0.22** V
